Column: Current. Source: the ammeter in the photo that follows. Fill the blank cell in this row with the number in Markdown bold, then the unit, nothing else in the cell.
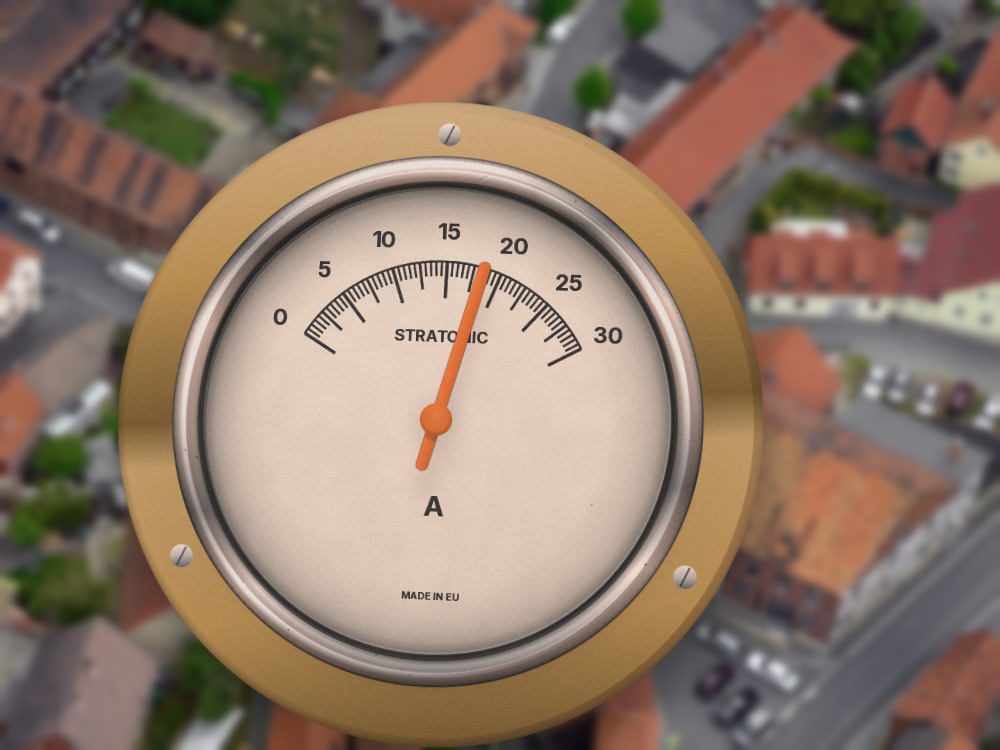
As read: **18.5** A
